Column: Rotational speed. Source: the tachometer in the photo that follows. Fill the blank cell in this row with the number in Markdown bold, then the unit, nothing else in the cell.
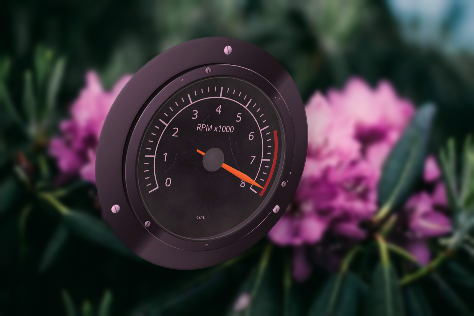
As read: **7800** rpm
